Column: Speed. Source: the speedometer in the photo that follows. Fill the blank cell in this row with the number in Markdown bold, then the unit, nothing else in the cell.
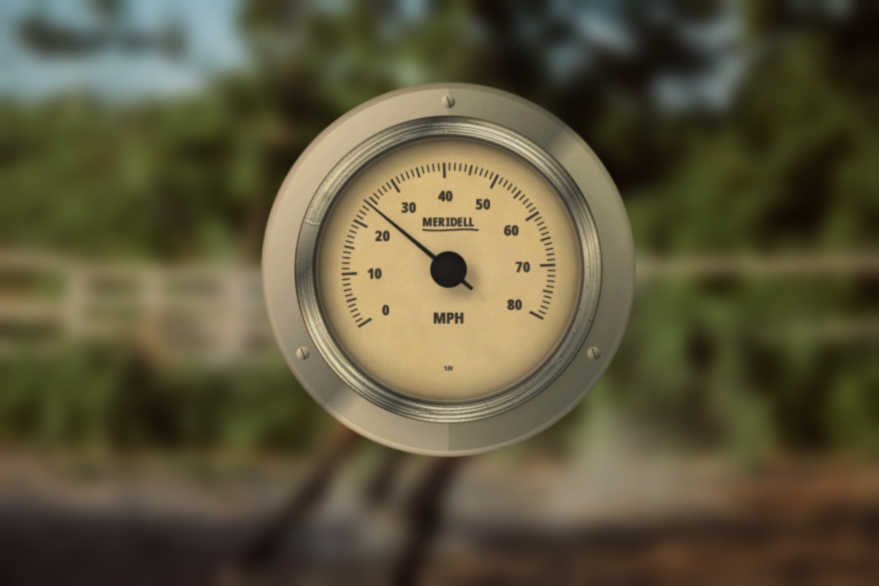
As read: **24** mph
